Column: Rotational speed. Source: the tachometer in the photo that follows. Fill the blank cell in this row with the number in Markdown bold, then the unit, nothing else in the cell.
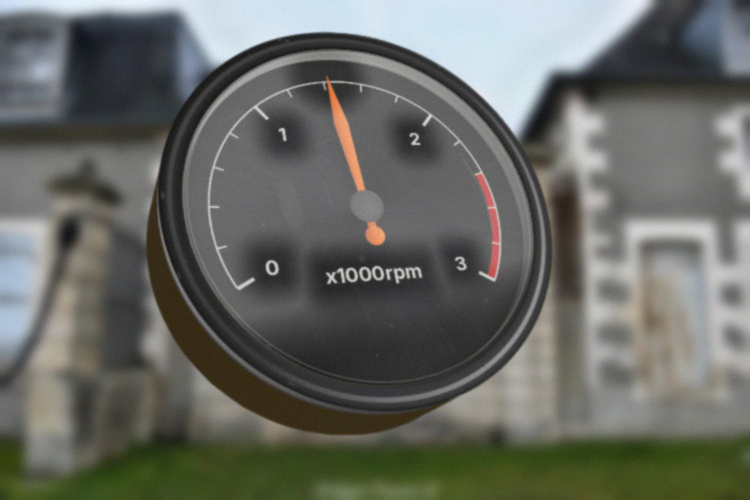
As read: **1400** rpm
